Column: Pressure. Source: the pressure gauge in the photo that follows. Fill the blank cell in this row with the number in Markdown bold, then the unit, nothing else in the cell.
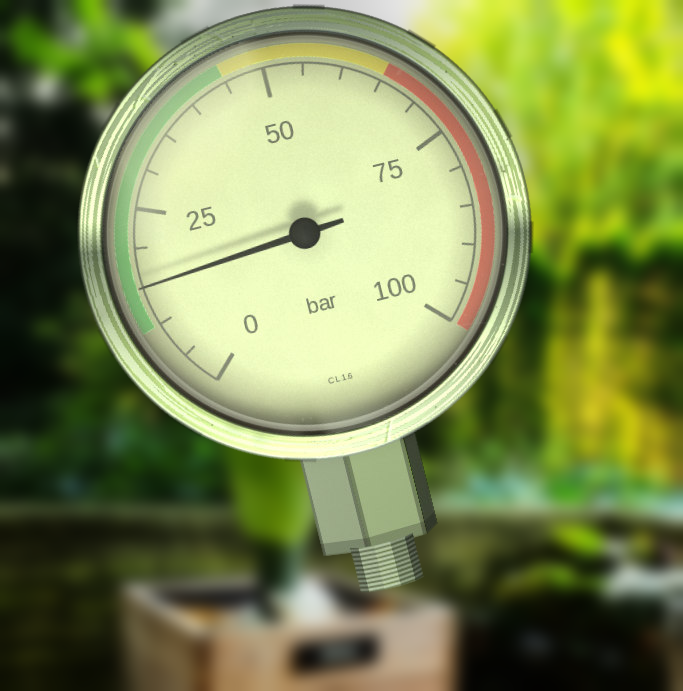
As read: **15** bar
